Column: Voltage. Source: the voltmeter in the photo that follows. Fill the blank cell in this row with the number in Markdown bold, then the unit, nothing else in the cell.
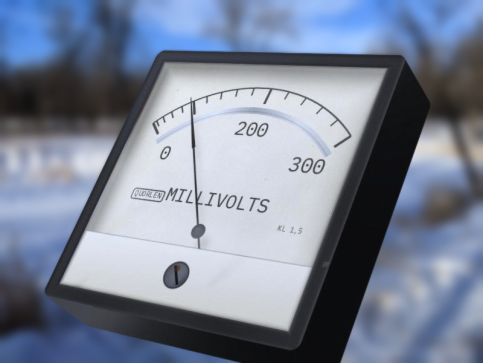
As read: **100** mV
